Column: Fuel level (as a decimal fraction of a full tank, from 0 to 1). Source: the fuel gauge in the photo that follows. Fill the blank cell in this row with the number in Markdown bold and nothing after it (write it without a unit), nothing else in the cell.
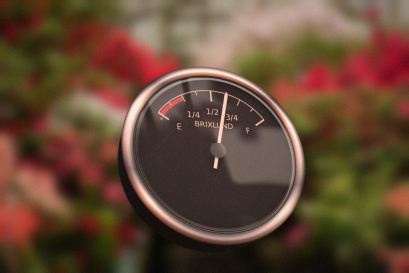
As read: **0.625**
